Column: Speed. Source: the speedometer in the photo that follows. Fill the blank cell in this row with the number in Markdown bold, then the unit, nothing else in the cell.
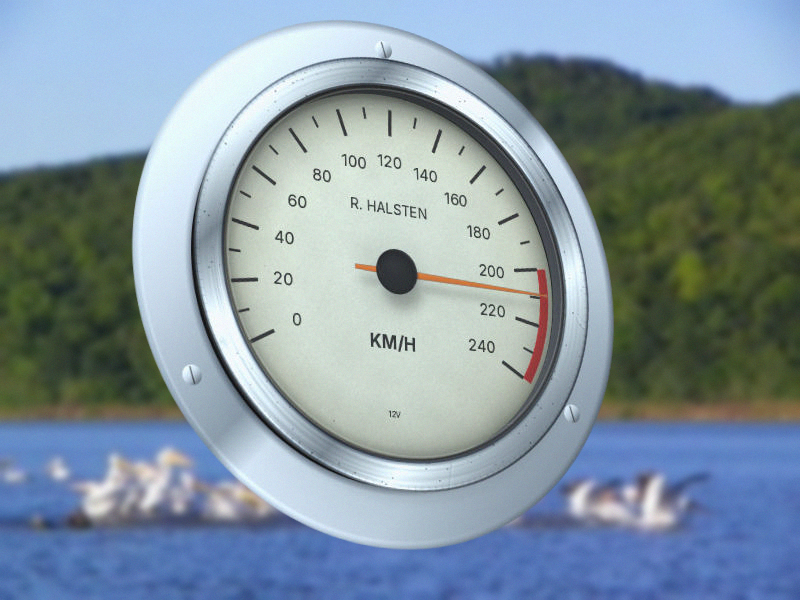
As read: **210** km/h
